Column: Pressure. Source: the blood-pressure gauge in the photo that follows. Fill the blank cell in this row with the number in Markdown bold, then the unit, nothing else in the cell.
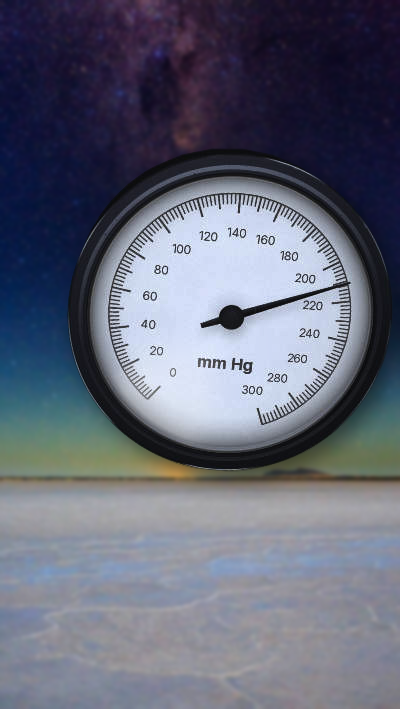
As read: **210** mmHg
